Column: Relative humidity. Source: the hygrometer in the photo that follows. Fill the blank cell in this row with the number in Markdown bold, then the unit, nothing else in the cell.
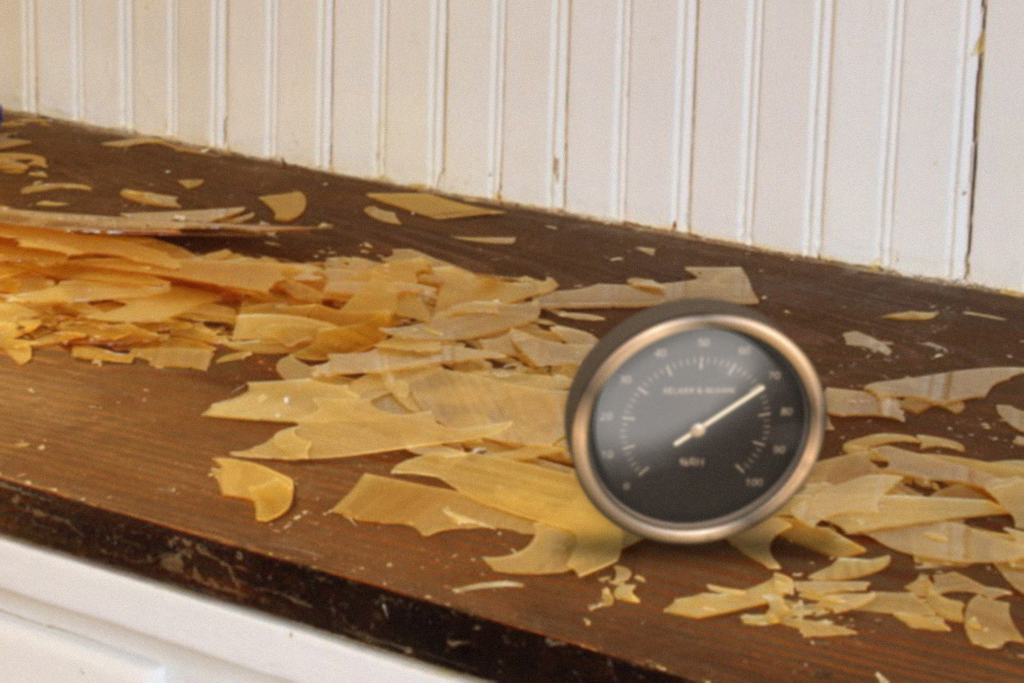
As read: **70** %
